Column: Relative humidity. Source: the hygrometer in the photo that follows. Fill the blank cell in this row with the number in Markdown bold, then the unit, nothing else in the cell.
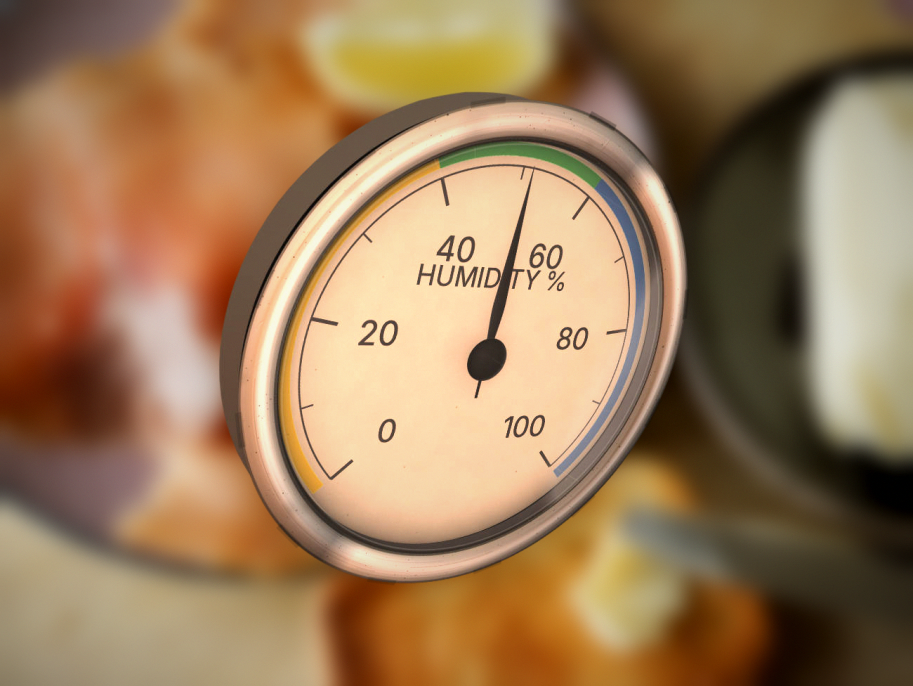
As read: **50** %
